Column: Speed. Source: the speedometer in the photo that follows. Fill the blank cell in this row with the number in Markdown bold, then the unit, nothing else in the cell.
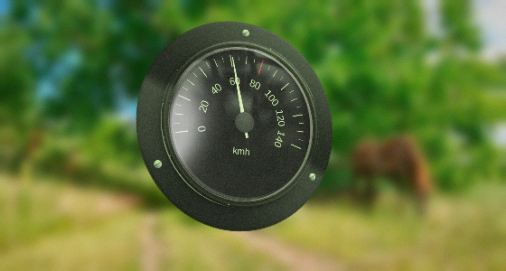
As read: **60** km/h
